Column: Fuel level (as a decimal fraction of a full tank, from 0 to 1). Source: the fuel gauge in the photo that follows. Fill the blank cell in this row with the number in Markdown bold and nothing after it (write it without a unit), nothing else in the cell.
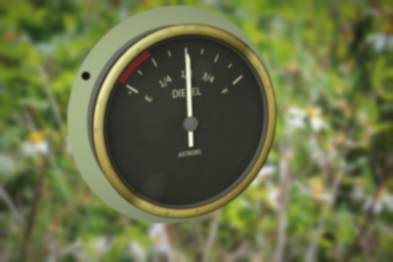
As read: **0.5**
